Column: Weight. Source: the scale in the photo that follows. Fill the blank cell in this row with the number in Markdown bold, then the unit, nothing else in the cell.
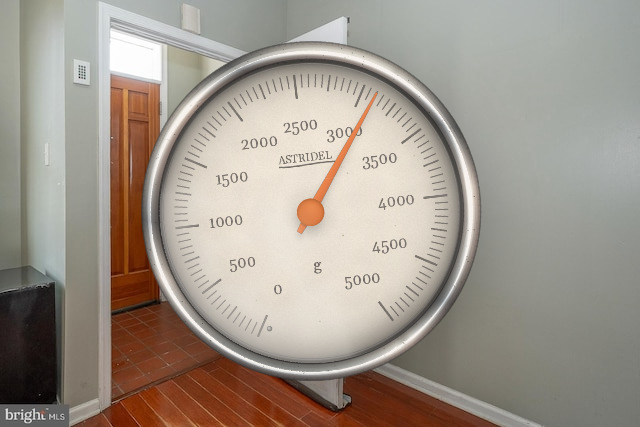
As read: **3100** g
